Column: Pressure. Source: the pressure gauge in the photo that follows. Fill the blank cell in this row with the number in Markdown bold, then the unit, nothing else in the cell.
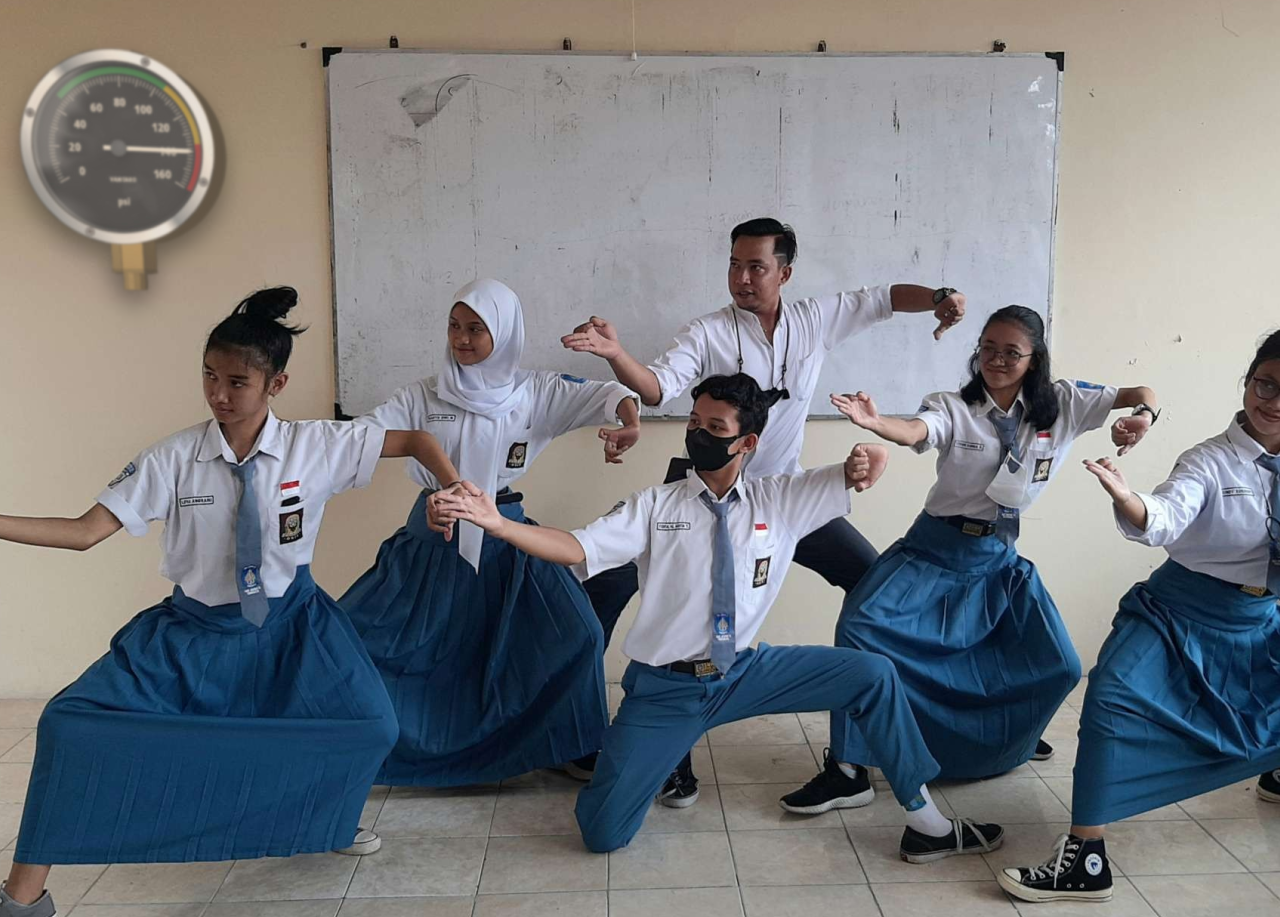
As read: **140** psi
